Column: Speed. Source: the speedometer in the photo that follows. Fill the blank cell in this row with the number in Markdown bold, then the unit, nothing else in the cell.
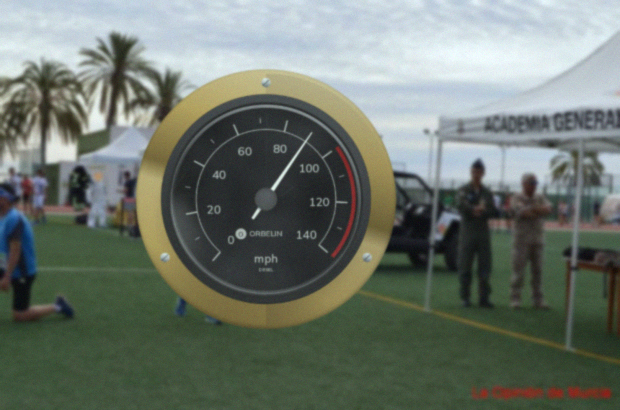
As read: **90** mph
